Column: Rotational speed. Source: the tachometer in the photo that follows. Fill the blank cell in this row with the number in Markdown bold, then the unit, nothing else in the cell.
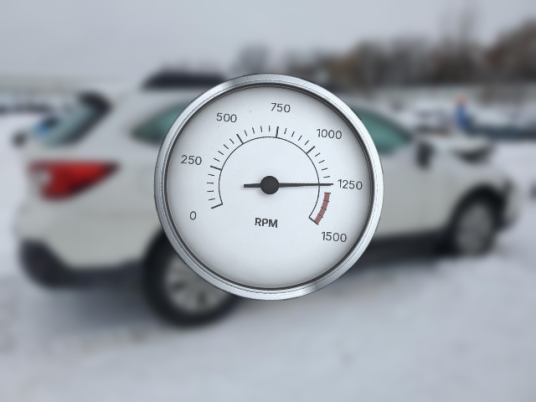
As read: **1250** rpm
